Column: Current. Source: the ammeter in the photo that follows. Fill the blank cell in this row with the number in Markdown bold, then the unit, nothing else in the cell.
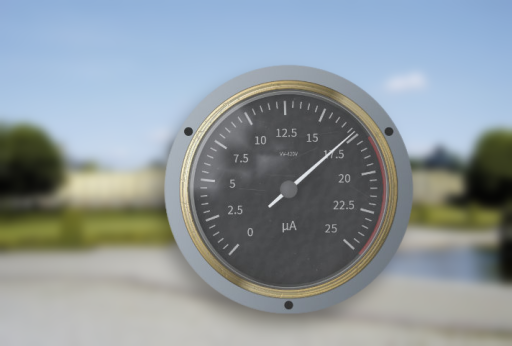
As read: **17.25** µA
